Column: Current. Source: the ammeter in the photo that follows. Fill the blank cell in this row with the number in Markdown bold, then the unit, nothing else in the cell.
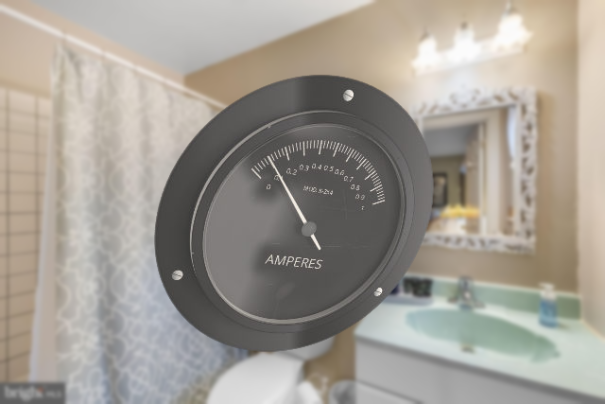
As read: **0.1** A
